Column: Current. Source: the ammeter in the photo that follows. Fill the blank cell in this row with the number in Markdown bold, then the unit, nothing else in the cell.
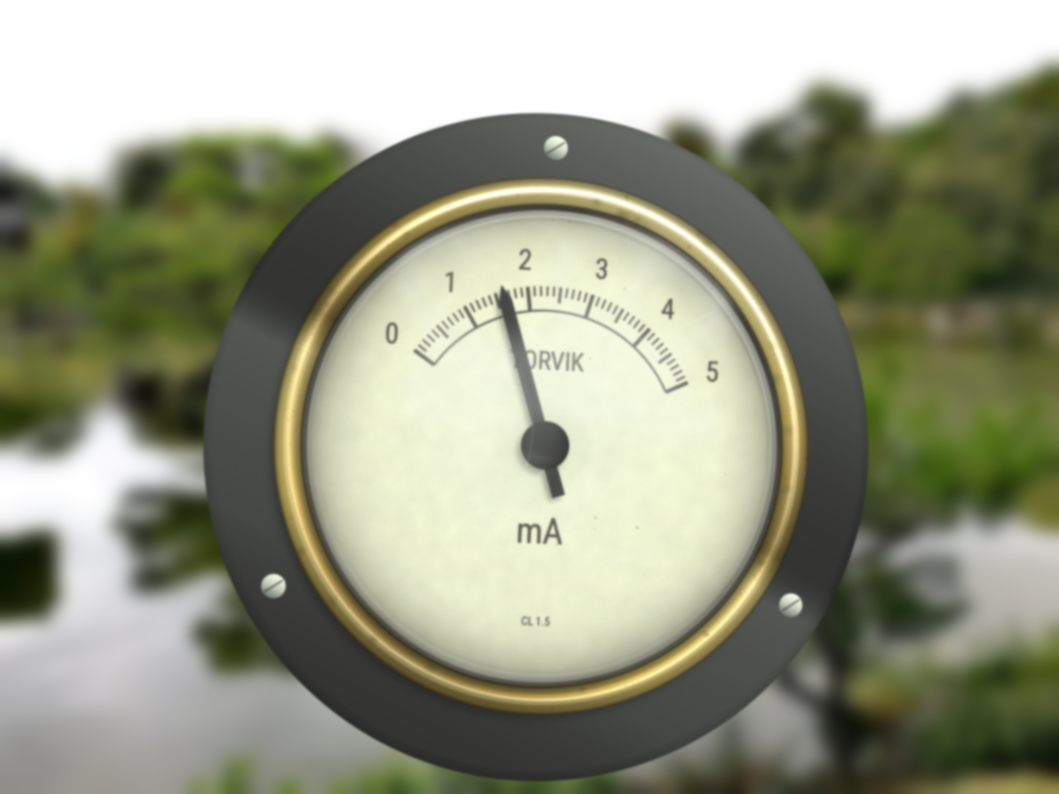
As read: **1.6** mA
